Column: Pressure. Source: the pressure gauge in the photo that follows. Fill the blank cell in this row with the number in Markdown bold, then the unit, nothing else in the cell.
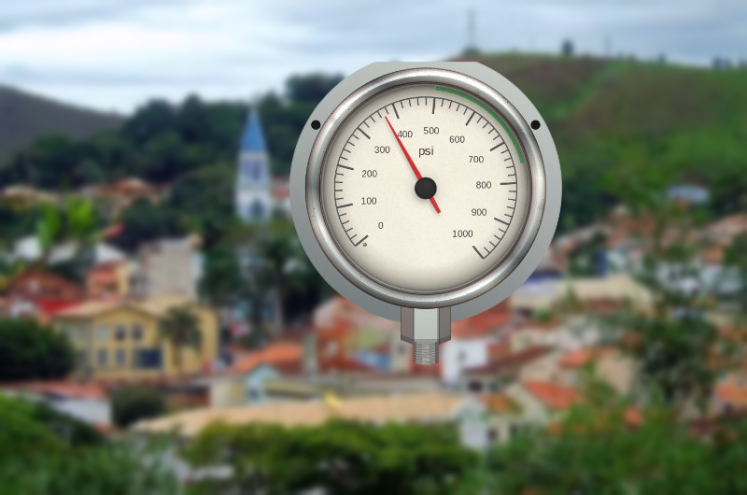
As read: **370** psi
